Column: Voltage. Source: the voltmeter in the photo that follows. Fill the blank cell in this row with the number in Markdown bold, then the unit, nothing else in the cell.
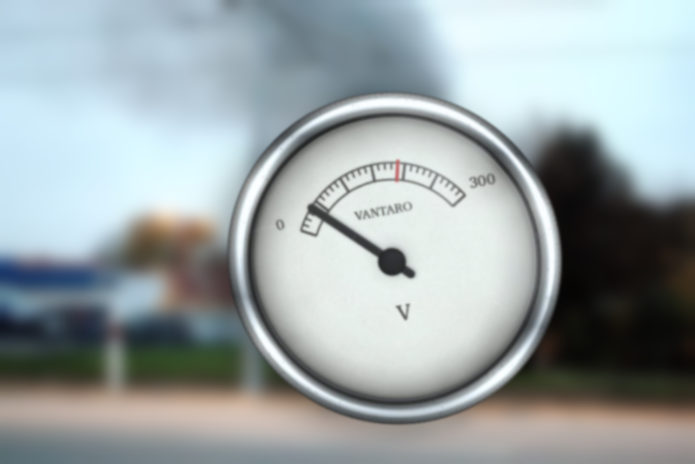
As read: **40** V
